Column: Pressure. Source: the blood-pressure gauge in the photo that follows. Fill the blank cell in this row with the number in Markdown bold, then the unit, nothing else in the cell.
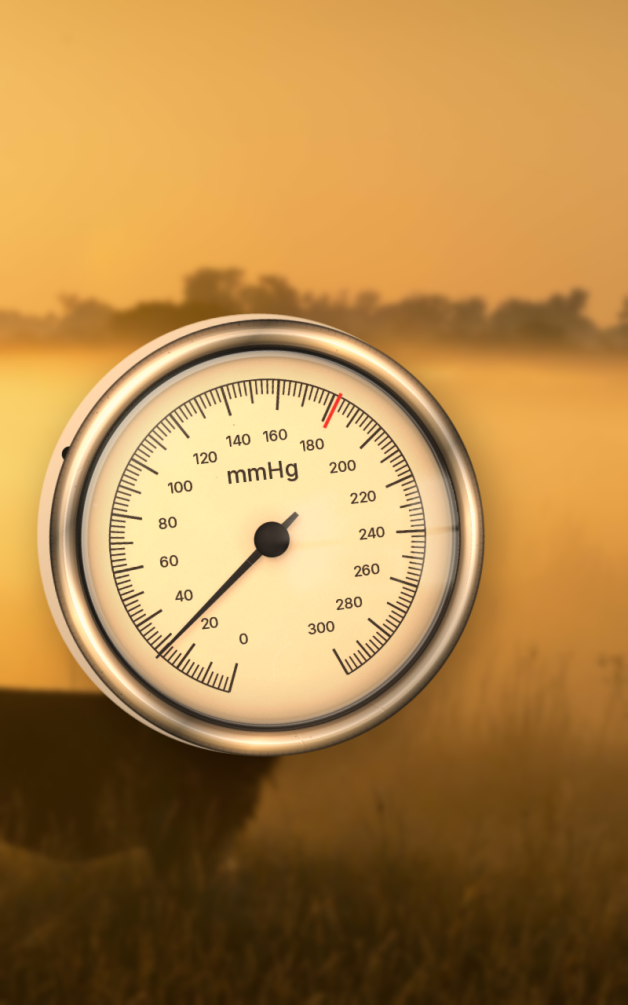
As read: **28** mmHg
